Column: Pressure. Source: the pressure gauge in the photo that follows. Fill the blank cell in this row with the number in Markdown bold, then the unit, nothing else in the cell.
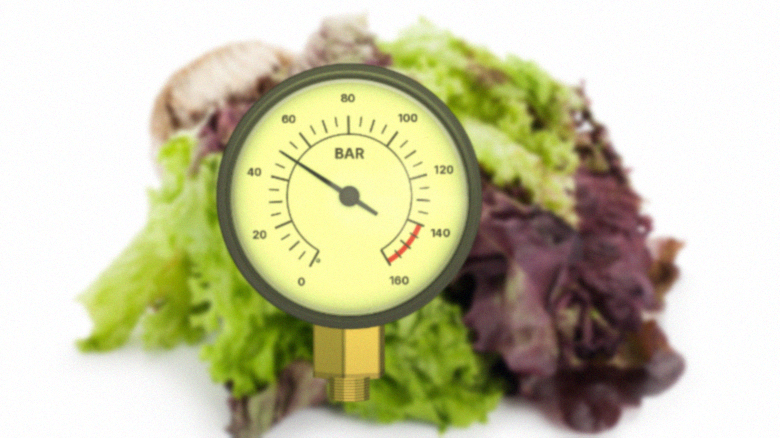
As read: **50** bar
